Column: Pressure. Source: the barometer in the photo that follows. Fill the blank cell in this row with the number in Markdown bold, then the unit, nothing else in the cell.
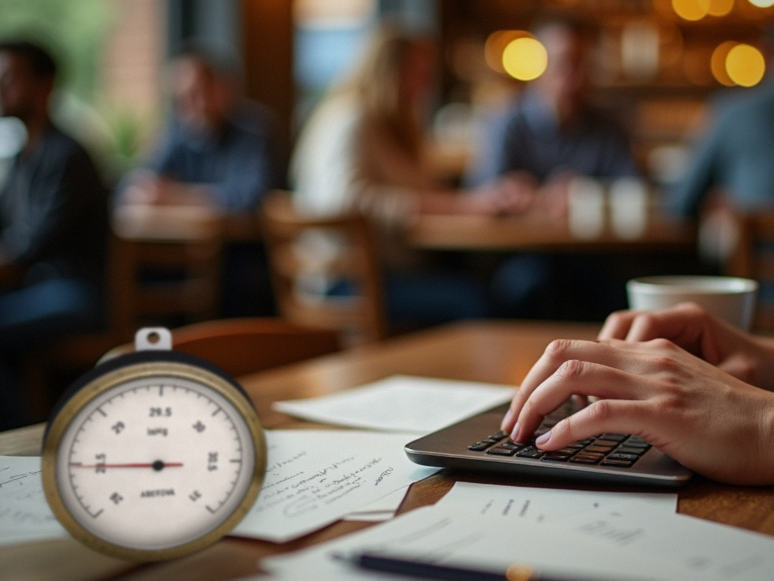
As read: **28.5** inHg
